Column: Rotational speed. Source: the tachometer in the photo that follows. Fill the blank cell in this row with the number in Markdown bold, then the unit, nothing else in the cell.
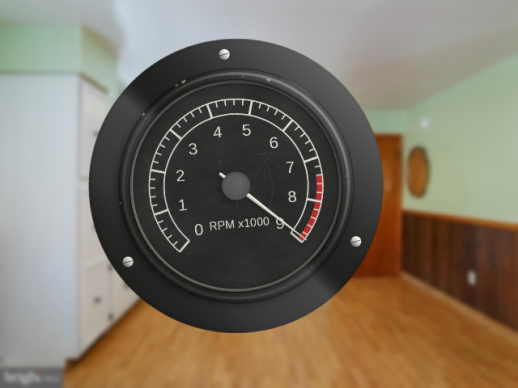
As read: **8900** rpm
